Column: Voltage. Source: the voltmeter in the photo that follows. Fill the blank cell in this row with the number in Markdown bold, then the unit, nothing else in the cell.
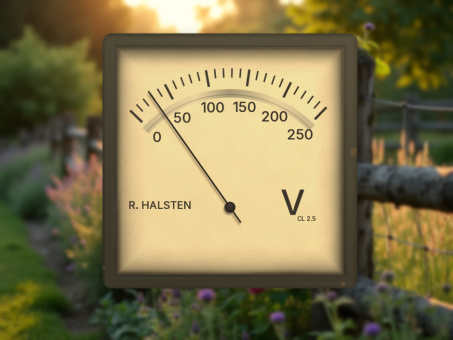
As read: **30** V
